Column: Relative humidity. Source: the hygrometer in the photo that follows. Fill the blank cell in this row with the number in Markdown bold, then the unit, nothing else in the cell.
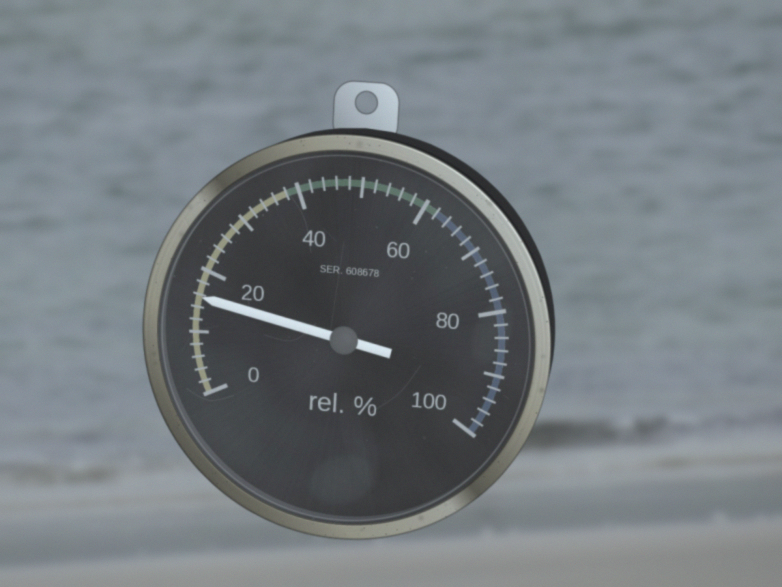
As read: **16** %
